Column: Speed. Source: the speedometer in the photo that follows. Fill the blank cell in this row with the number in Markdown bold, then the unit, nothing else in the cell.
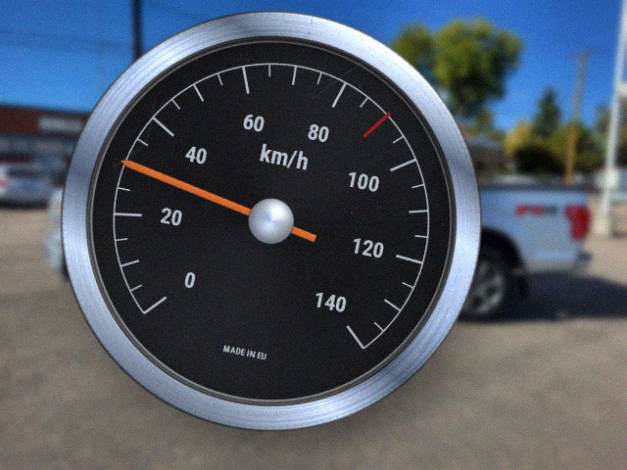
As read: **30** km/h
